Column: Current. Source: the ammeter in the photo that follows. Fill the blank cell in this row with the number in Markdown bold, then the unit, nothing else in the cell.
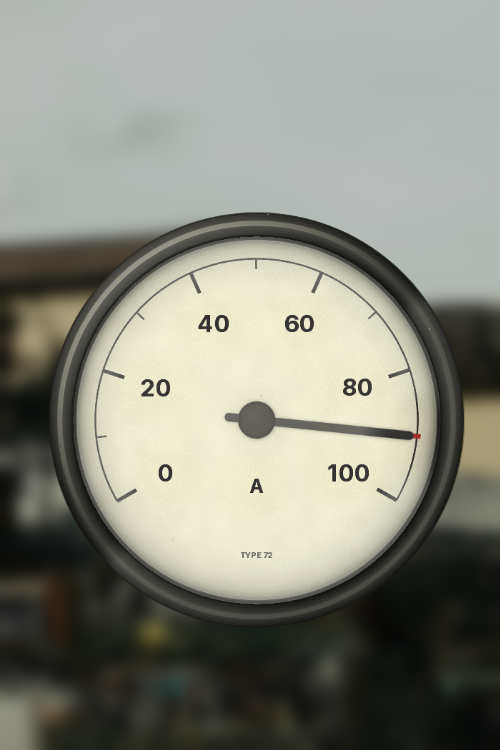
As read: **90** A
